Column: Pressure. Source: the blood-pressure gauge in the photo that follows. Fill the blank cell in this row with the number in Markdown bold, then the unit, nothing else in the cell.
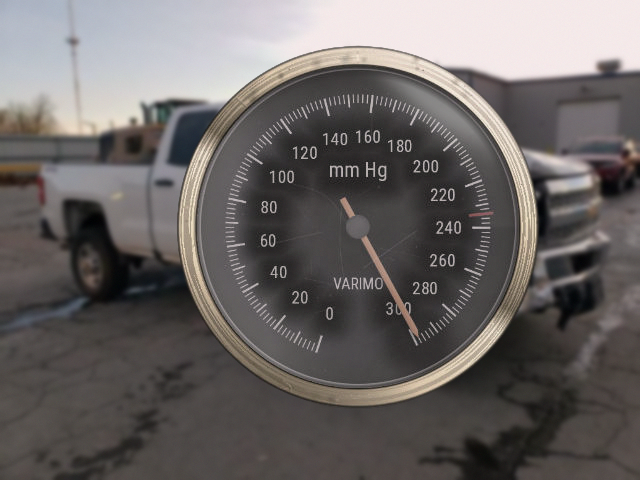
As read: **298** mmHg
